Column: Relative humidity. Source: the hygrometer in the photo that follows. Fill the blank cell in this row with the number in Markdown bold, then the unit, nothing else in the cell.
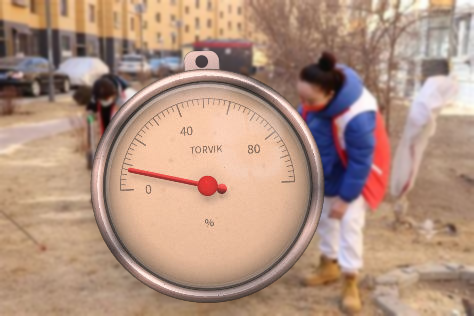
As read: **8** %
